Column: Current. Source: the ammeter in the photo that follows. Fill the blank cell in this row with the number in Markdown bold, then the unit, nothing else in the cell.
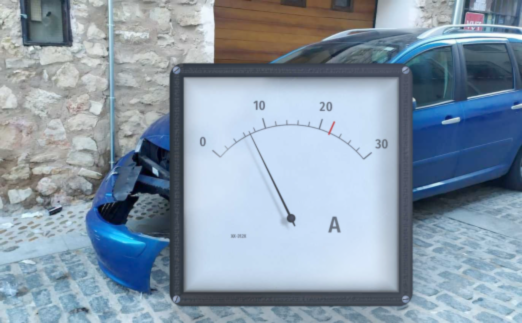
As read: **7** A
